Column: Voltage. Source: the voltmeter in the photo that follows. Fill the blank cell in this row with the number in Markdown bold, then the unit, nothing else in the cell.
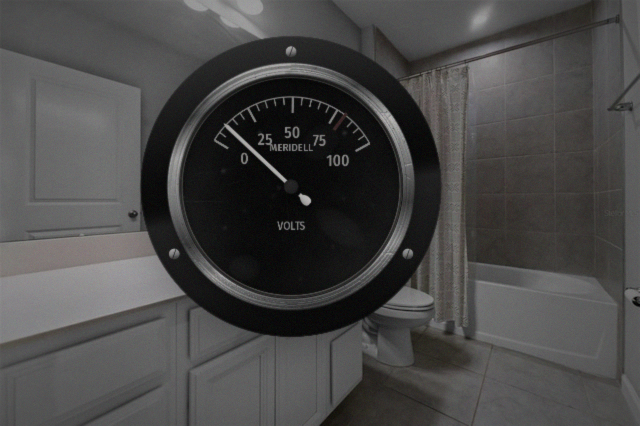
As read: **10** V
